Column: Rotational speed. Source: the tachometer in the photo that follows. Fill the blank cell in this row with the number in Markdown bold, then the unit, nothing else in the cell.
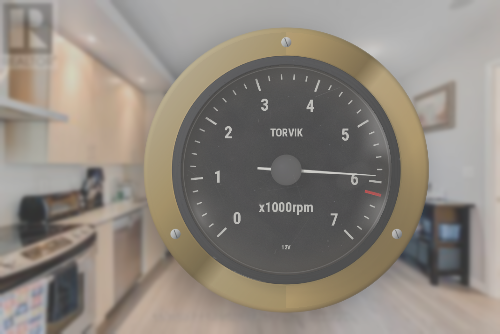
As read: **5900** rpm
